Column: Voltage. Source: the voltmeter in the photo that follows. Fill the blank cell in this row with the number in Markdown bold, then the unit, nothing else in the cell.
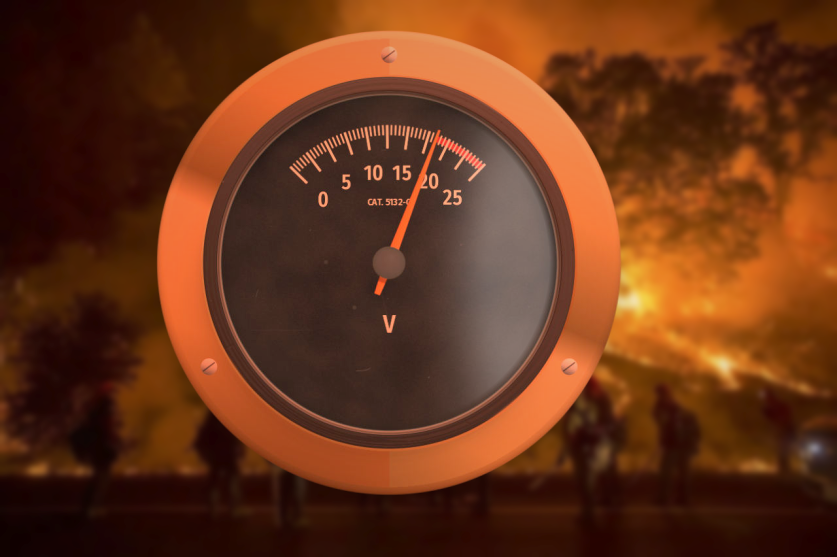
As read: **18.5** V
